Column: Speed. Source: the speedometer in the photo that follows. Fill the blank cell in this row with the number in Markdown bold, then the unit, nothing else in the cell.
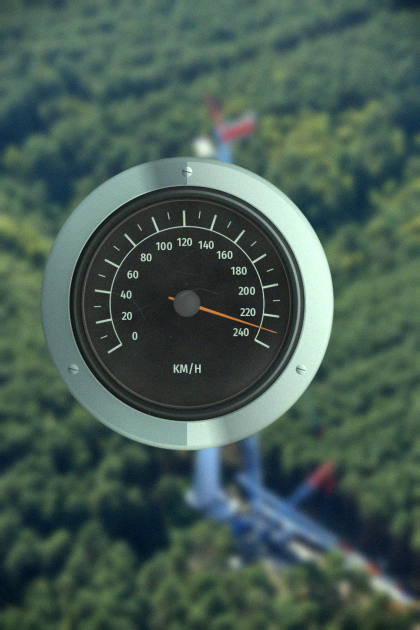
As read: **230** km/h
